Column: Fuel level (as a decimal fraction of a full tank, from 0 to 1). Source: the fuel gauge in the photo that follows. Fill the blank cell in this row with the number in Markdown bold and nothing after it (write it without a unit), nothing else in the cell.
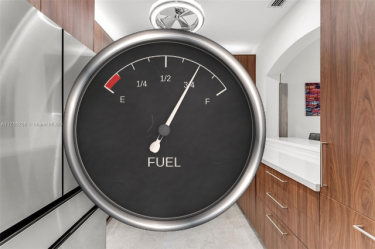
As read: **0.75**
